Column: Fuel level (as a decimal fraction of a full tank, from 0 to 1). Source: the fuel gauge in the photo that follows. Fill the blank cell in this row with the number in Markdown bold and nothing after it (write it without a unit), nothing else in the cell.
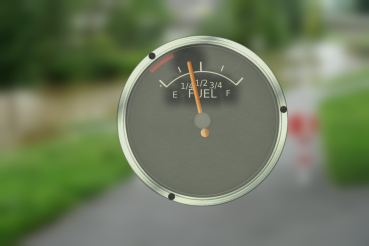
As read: **0.375**
